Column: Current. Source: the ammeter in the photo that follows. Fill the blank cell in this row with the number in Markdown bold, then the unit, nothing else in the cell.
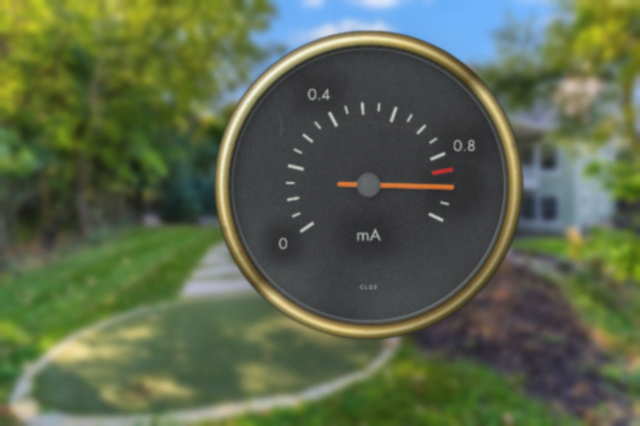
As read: **0.9** mA
